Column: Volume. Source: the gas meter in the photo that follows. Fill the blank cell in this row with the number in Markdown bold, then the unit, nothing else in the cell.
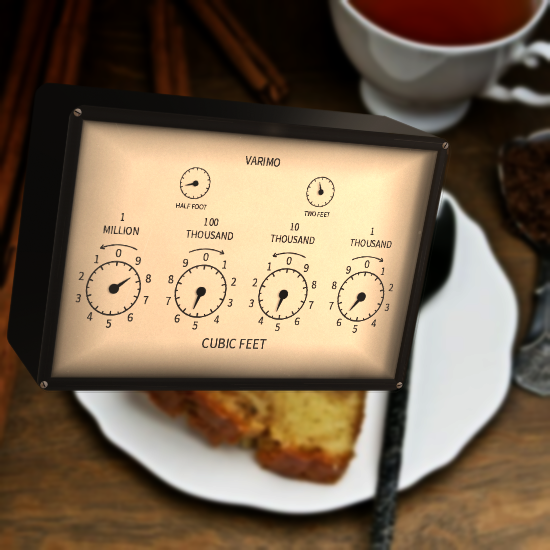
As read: **854600** ft³
